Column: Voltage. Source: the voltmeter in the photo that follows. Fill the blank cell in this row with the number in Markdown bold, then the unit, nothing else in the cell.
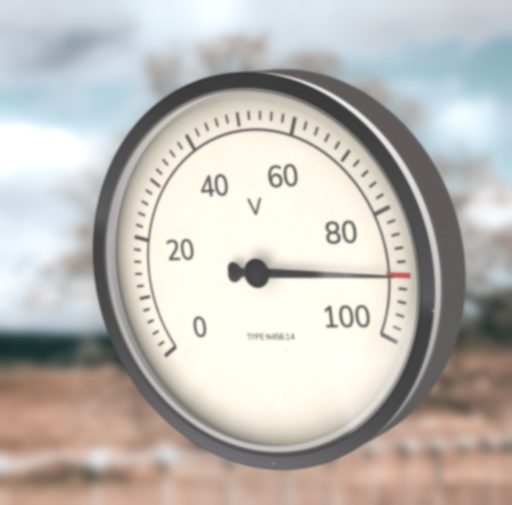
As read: **90** V
